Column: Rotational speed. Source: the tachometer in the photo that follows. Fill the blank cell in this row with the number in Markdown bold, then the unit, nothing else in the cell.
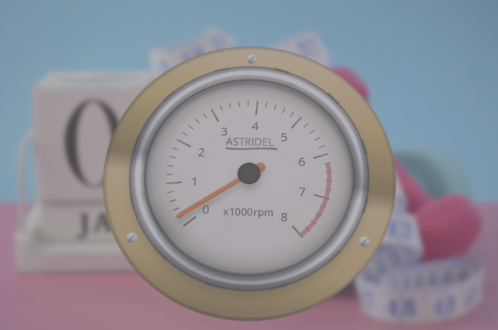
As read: **200** rpm
